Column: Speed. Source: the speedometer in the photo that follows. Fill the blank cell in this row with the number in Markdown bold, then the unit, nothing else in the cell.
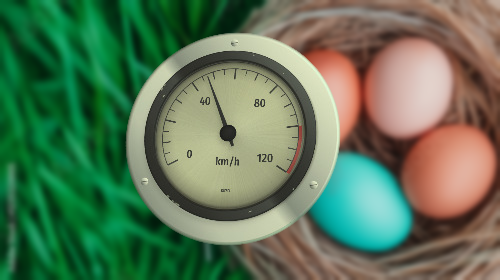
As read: **47.5** km/h
